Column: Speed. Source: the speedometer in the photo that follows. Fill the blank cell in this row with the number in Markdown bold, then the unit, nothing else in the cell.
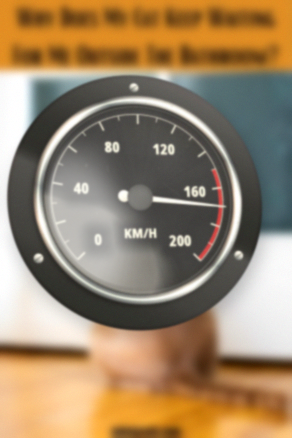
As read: **170** km/h
